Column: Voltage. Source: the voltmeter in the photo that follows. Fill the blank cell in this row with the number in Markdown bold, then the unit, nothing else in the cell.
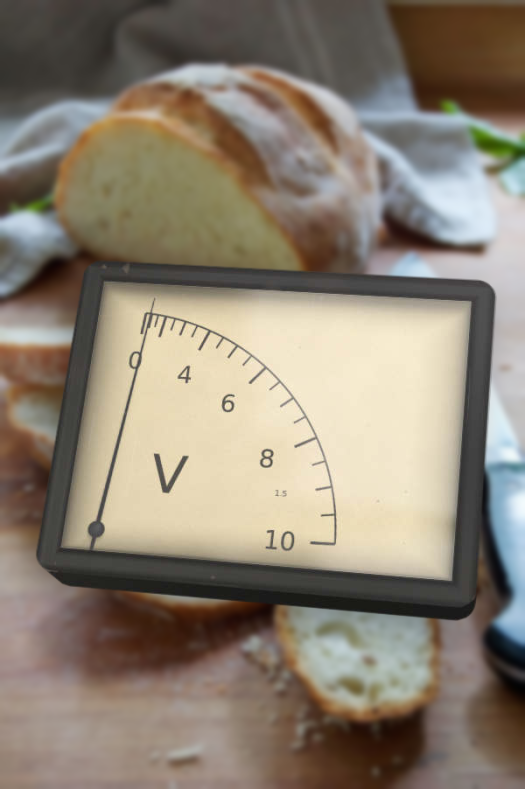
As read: **1** V
